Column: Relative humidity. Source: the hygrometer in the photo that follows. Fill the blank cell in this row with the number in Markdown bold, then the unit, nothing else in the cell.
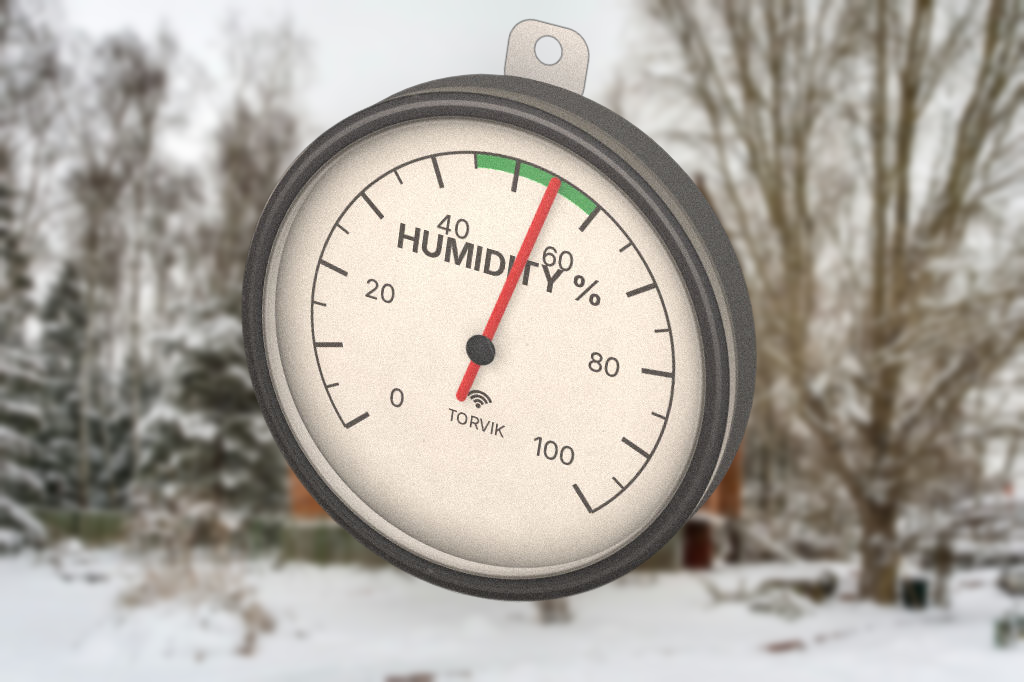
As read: **55** %
